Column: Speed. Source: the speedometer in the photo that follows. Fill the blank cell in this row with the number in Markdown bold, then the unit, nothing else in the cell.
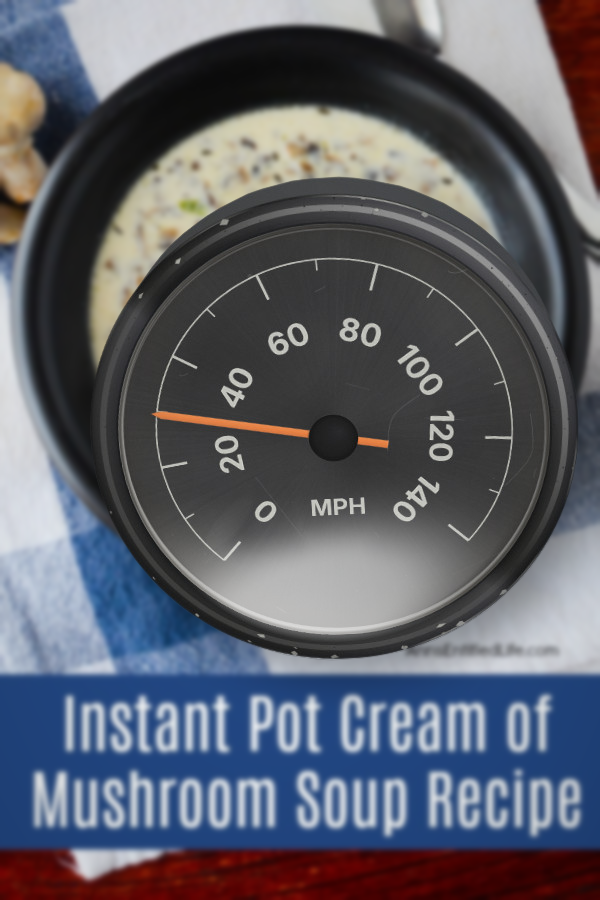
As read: **30** mph
